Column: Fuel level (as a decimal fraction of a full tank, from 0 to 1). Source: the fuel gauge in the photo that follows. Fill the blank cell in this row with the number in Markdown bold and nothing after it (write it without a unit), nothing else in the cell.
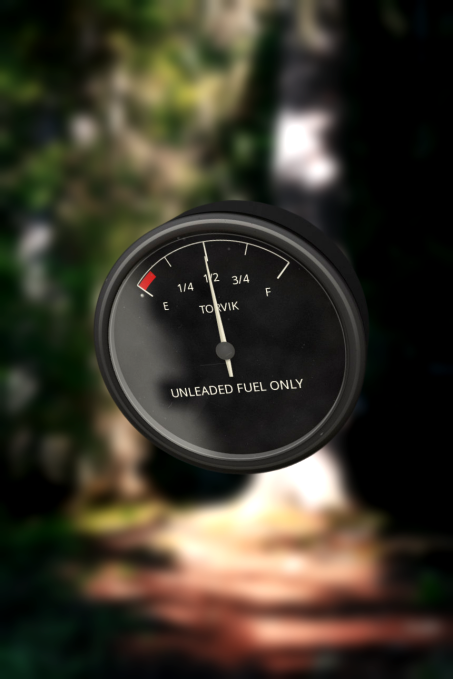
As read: **0.5**
